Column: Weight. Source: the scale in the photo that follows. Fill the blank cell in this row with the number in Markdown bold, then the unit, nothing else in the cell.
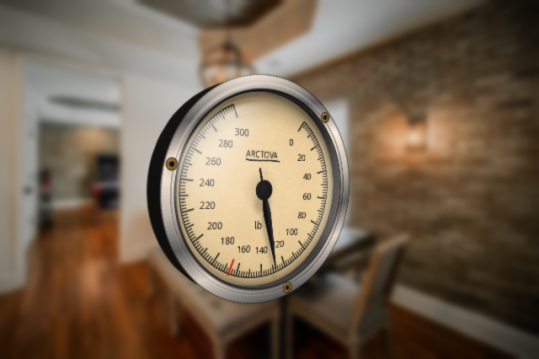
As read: **130** lb
